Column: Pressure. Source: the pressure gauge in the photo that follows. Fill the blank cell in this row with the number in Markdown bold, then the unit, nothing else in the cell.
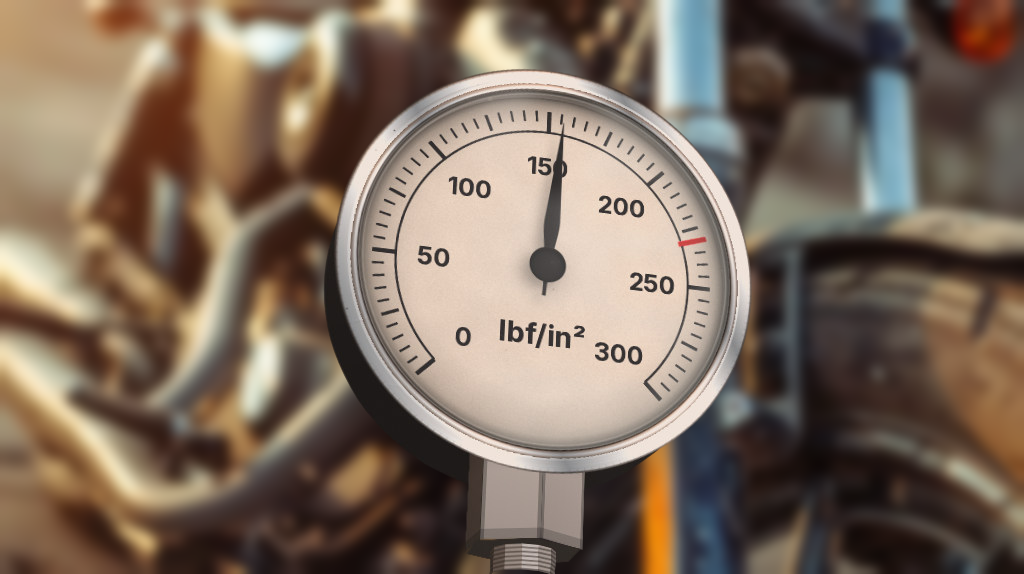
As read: **155** psi
